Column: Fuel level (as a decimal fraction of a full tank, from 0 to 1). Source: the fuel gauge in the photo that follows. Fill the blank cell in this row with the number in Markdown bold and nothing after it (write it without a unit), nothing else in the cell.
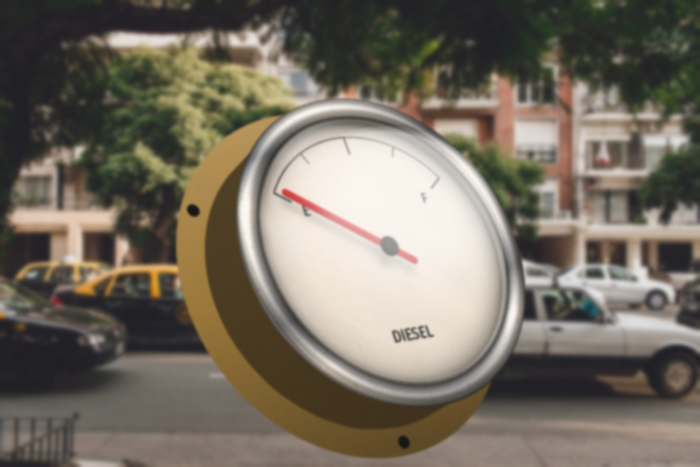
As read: **0**
